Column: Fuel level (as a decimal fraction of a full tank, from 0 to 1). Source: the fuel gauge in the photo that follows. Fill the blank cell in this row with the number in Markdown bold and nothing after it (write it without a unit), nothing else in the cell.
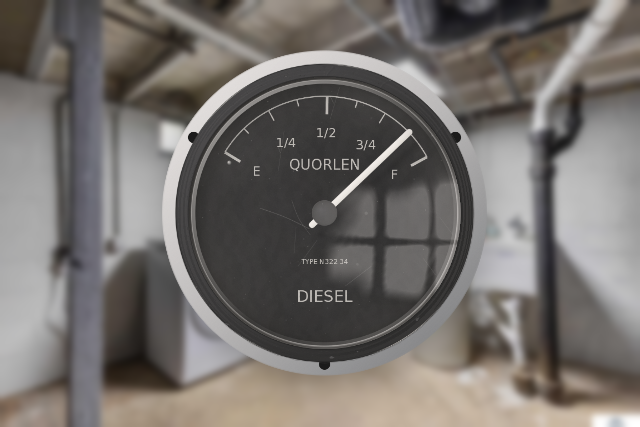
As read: **0.875**
